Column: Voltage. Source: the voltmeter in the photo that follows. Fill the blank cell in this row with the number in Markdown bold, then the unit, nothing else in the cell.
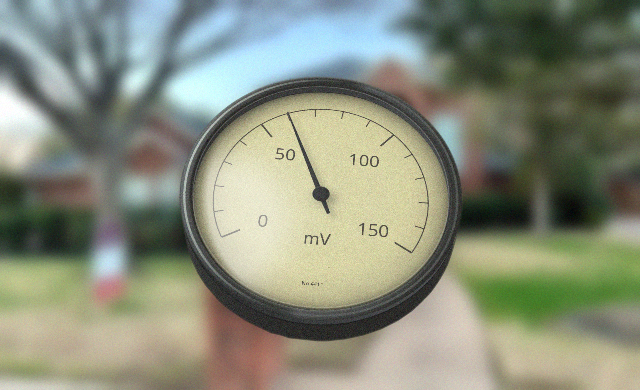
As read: **60** mV
